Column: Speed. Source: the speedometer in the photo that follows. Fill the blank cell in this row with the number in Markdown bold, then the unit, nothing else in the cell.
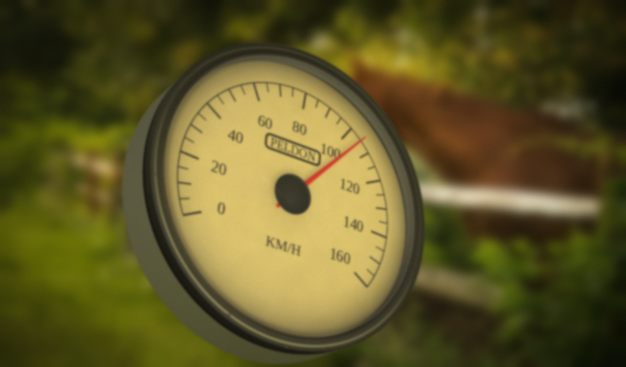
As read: **105** km/h
